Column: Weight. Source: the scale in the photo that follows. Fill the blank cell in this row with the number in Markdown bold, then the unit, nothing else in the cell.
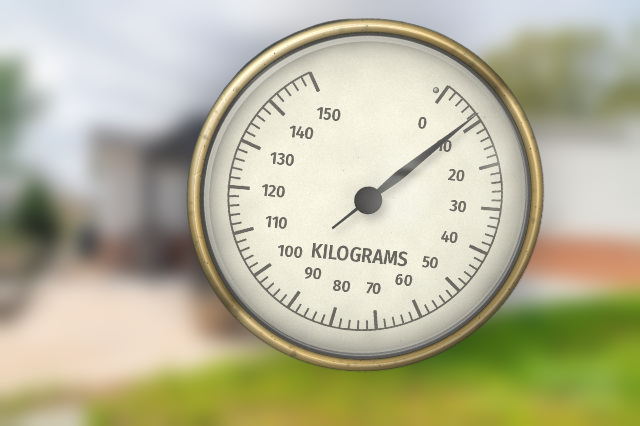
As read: **8** kg
